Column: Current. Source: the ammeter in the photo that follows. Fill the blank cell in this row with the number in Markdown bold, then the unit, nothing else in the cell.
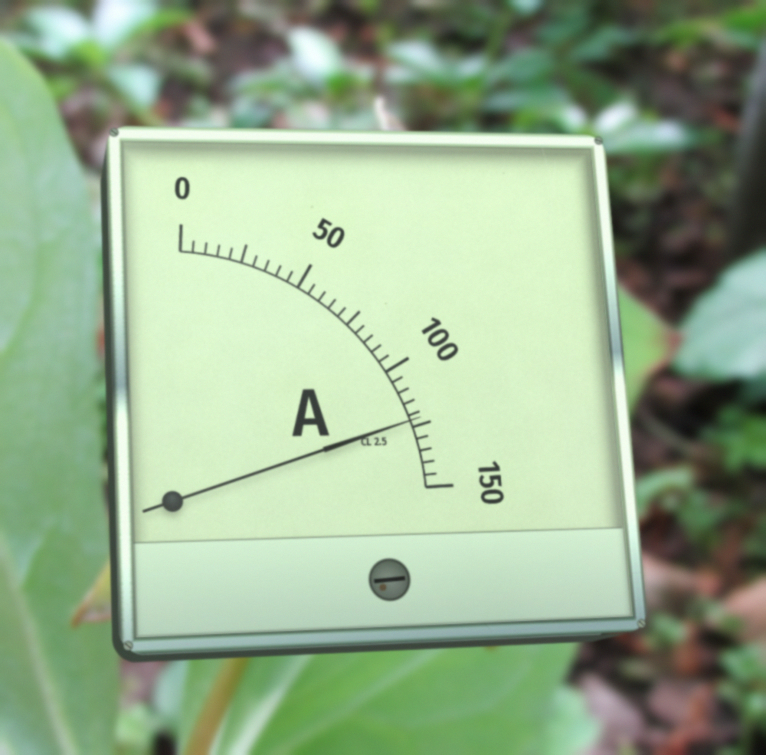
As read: **122.5** A
